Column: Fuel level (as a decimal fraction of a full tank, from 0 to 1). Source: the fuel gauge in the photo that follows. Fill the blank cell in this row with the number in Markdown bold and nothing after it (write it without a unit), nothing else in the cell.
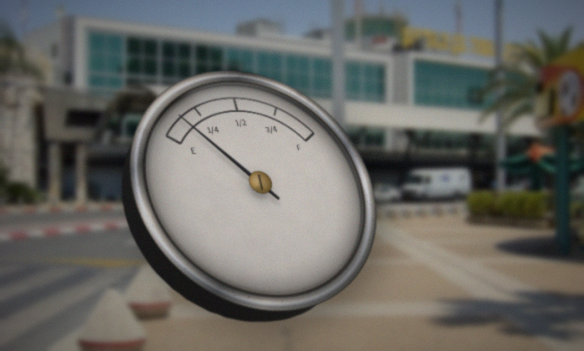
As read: **0.125**
